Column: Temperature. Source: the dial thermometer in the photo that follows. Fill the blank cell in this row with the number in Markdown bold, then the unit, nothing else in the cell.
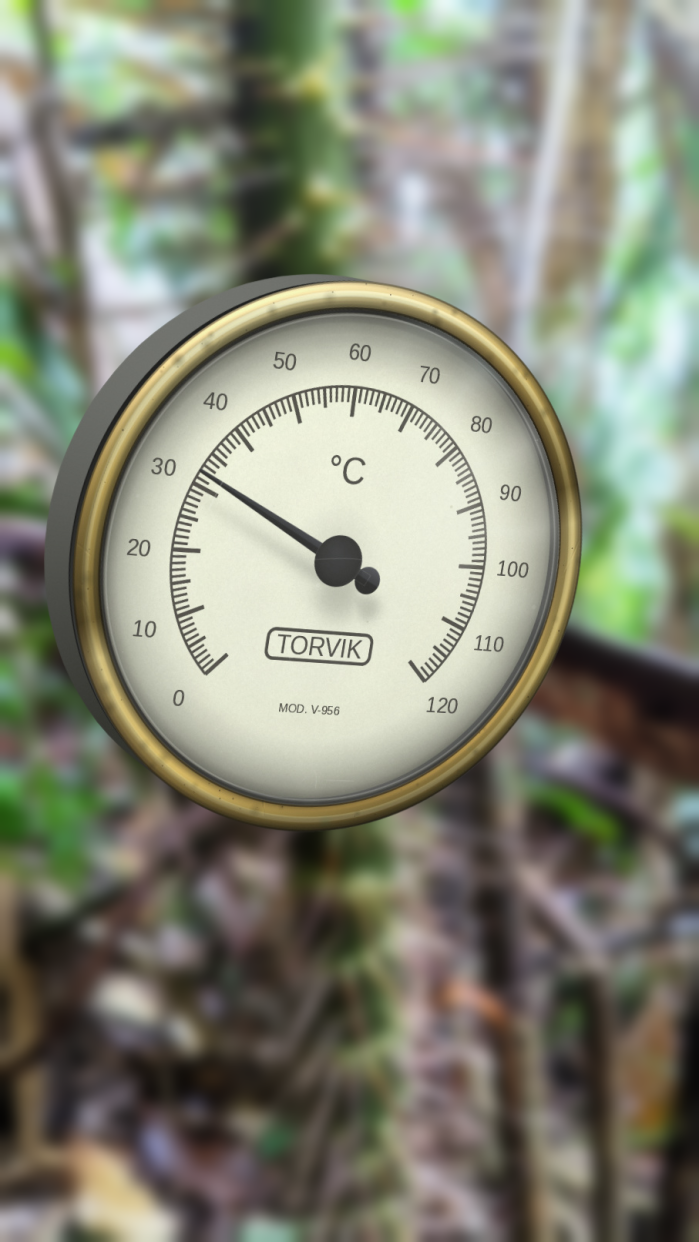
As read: **32** °C
